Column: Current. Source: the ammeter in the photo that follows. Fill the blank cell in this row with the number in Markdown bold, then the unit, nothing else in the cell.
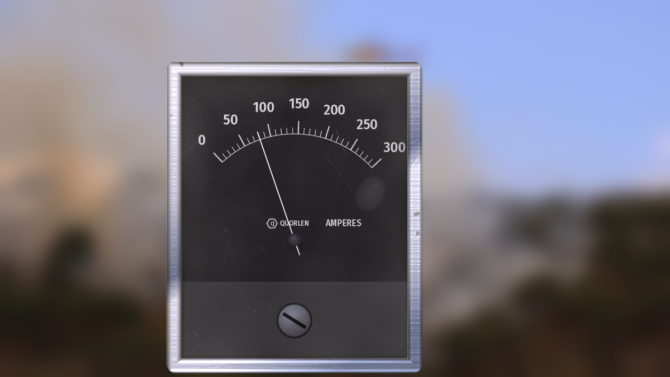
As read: **80** A
